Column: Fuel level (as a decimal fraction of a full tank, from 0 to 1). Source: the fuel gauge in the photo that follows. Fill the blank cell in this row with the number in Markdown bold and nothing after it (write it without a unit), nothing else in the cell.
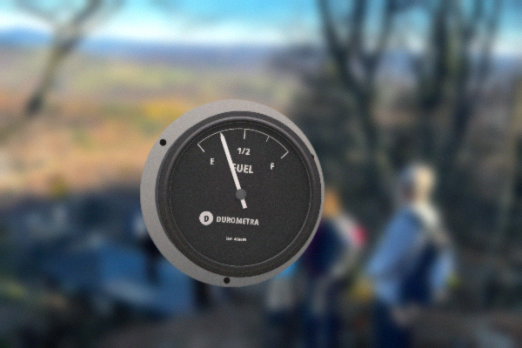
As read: **0.25**
